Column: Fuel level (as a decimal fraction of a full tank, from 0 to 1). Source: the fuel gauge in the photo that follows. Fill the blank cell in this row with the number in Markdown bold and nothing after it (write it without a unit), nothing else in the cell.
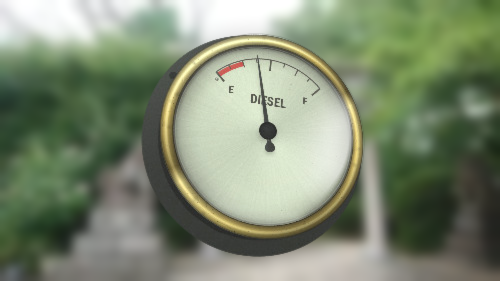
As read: **0.375**
